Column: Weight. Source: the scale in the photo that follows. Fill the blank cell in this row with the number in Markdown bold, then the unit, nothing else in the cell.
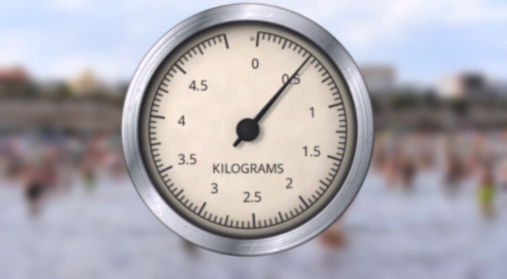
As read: **0.5** kg
